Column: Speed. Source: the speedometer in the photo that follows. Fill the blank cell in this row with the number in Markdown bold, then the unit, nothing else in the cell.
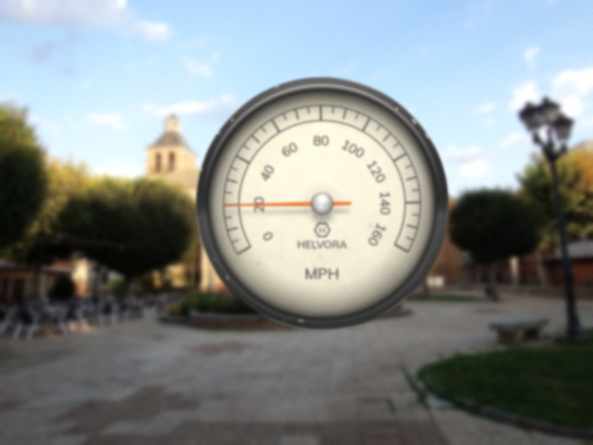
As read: **20** mph
